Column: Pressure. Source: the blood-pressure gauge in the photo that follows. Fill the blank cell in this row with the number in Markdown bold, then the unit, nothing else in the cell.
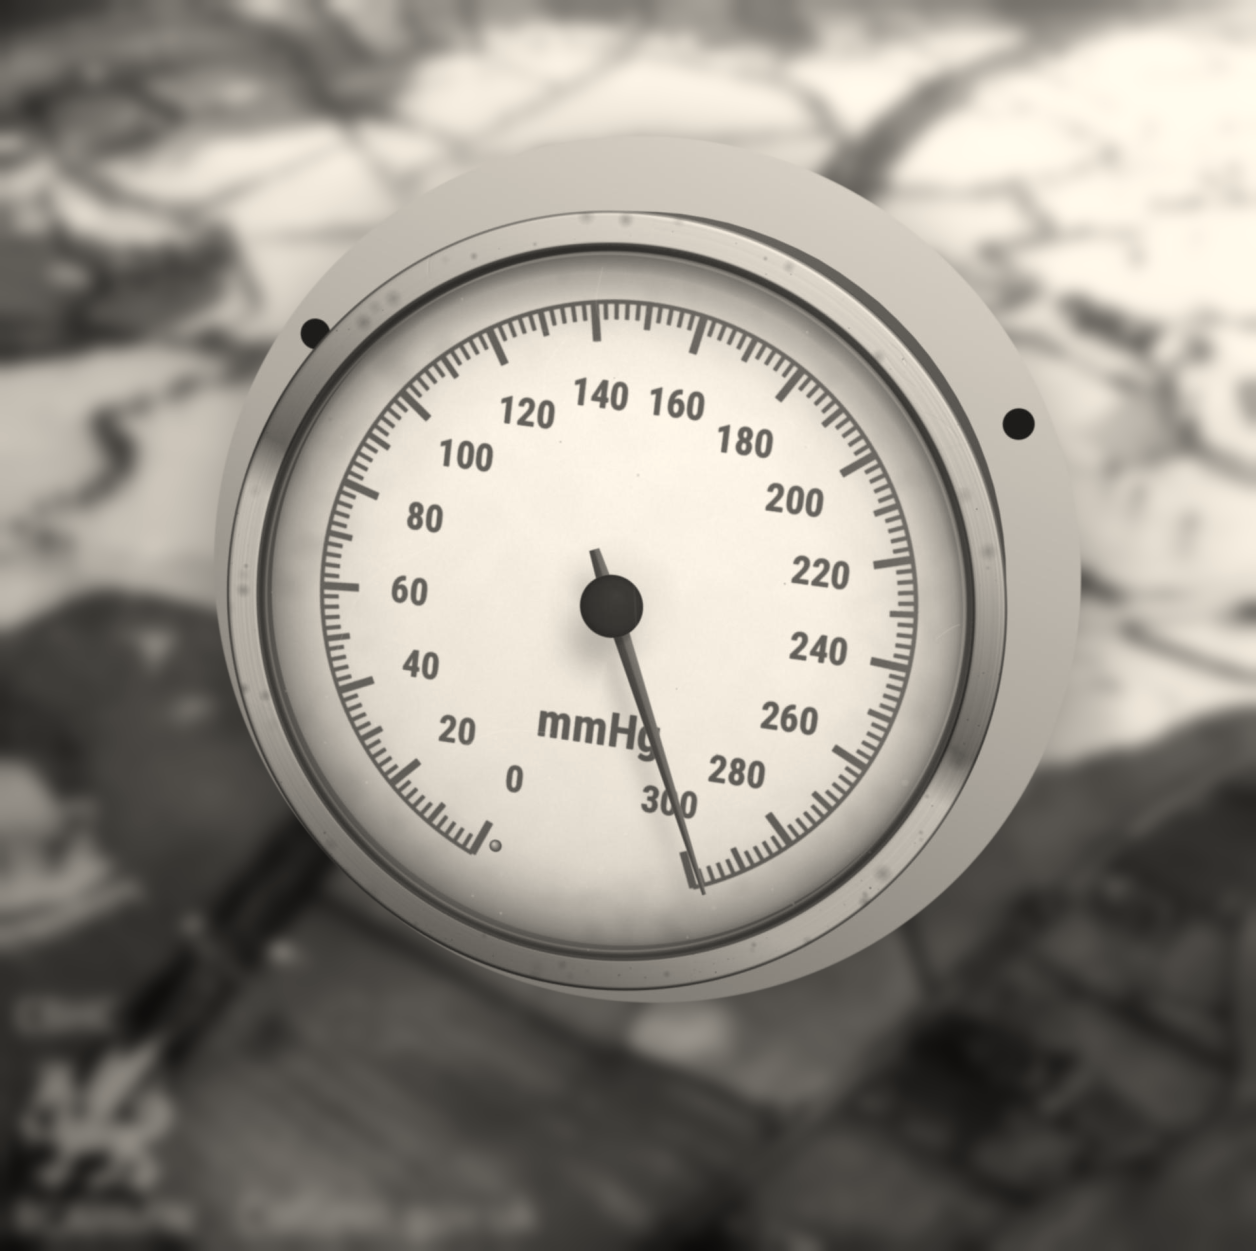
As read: **298** mmHg
